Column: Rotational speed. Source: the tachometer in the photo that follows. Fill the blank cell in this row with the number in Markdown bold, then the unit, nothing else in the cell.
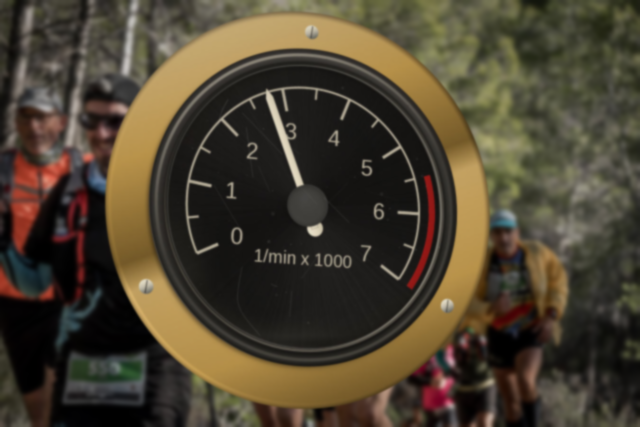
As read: **2750** rpm
